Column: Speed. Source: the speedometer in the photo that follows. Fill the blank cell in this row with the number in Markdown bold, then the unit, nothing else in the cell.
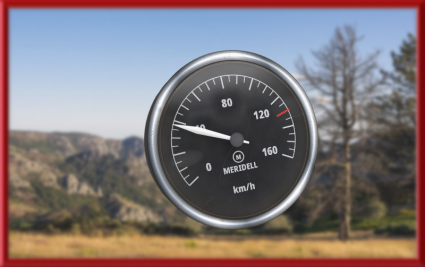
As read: **37.5** km/h
